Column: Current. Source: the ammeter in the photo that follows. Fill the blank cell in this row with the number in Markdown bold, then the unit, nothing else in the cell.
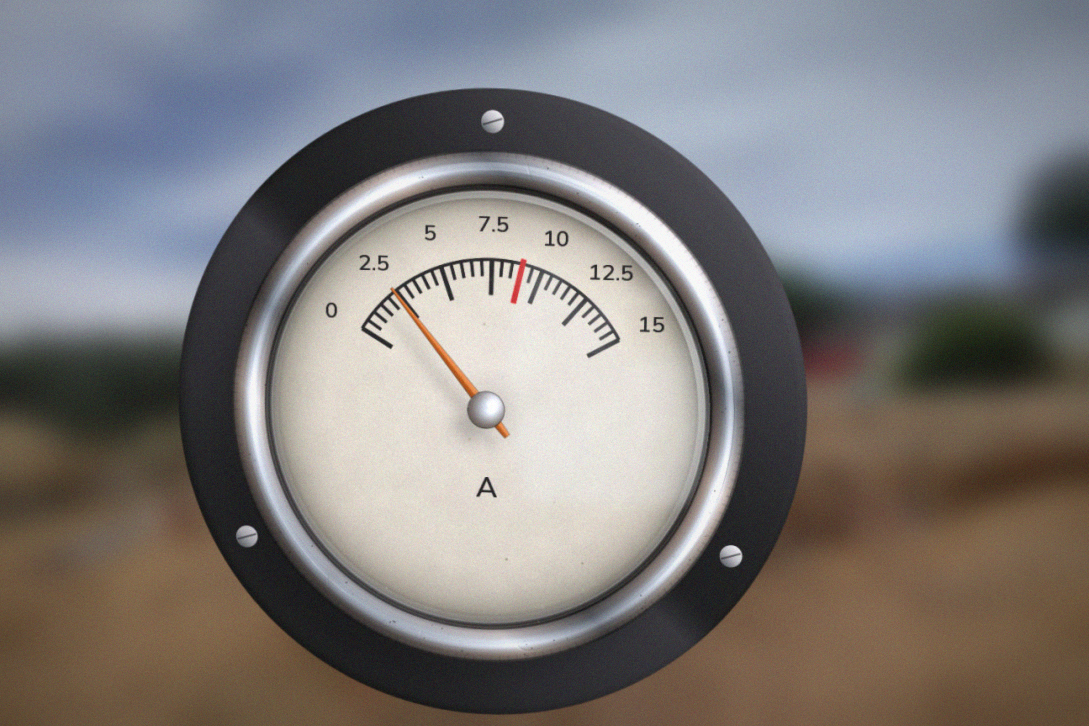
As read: **2.5** A
